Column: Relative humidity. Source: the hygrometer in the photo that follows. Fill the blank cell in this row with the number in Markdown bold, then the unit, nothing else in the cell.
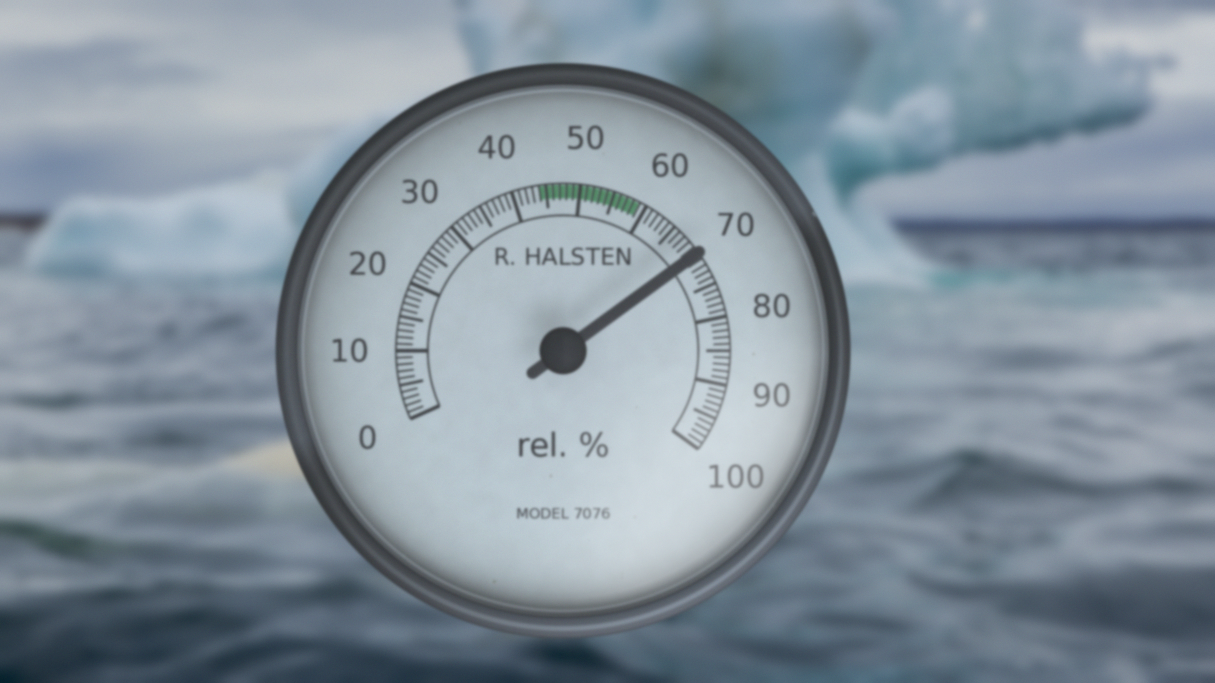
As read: **70** %
